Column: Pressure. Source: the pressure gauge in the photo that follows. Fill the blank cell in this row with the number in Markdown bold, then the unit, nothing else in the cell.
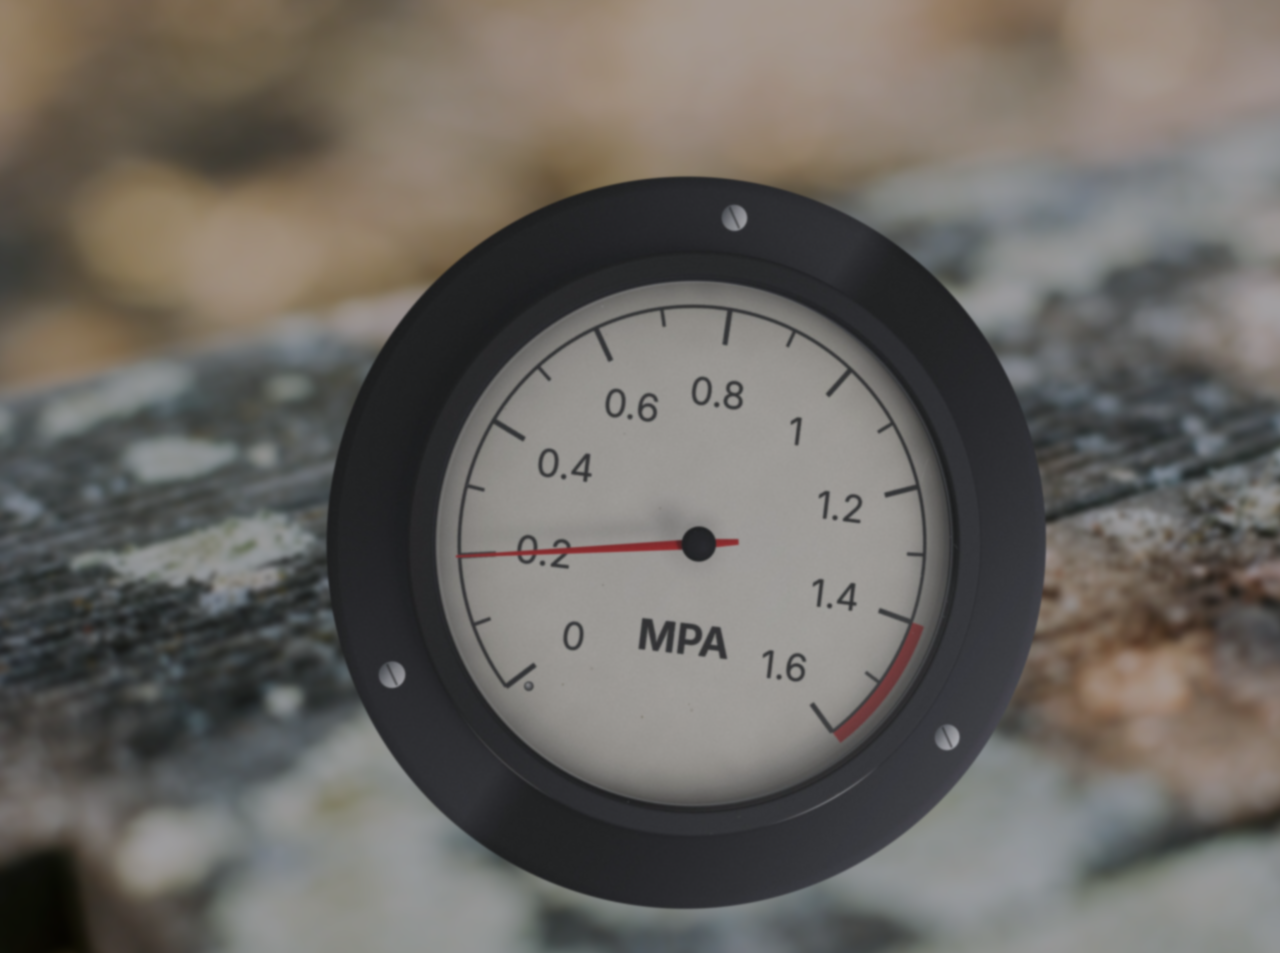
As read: **0.2** MPa
